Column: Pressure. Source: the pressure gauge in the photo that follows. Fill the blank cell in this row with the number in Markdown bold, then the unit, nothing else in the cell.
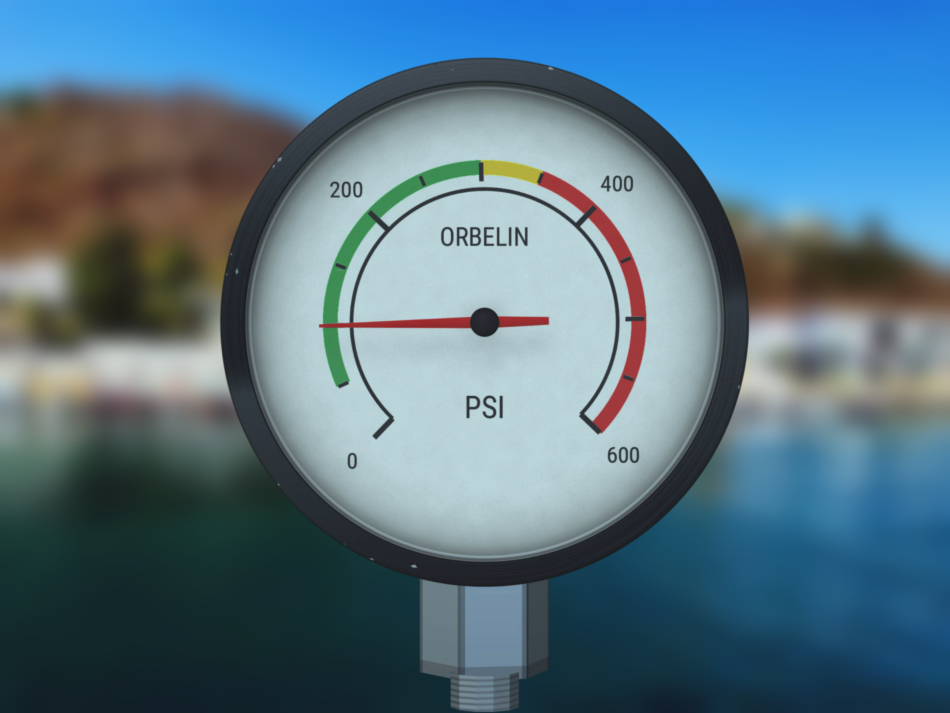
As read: **100** psi
